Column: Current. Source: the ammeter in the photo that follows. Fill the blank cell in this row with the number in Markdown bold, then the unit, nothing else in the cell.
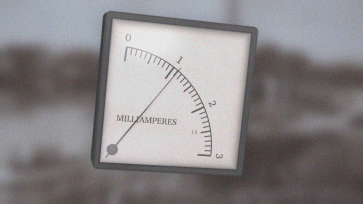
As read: **1.1** mA
